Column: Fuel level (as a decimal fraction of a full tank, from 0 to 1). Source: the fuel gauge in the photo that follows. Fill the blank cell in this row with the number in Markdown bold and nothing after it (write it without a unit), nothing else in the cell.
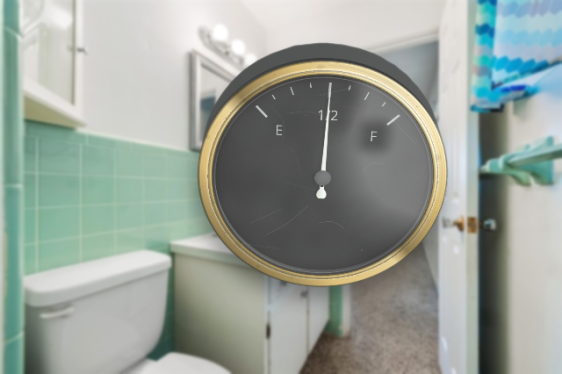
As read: **0.5**
